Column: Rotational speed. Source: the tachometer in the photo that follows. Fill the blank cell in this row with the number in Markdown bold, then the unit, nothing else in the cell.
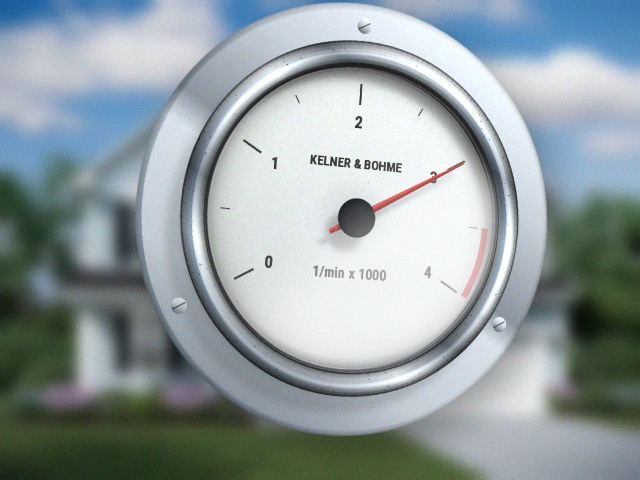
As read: **3000** rpm
